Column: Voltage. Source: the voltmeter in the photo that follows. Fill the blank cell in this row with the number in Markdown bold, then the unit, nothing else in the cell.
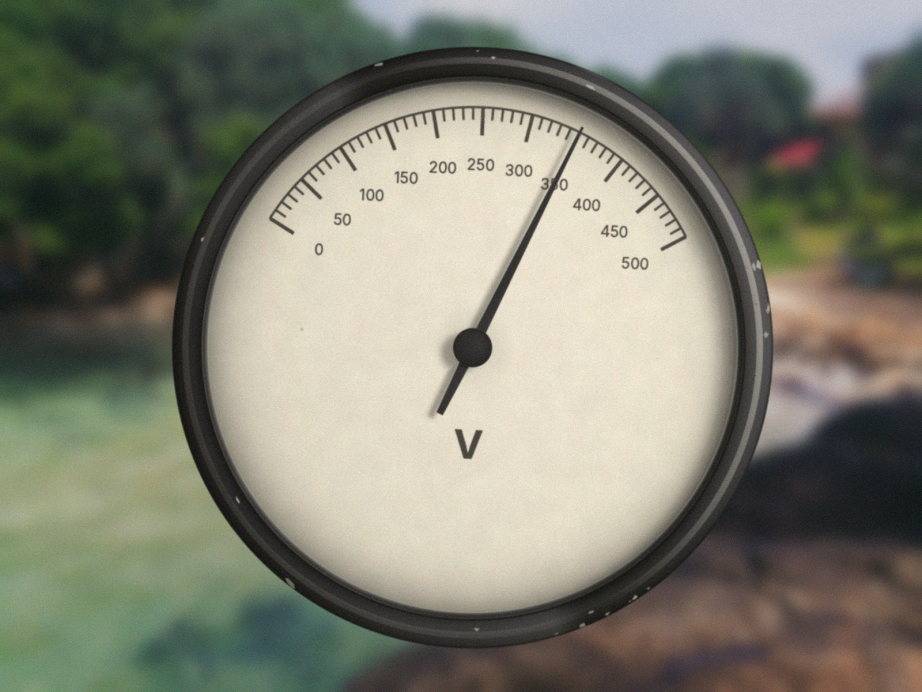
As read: **350** V
